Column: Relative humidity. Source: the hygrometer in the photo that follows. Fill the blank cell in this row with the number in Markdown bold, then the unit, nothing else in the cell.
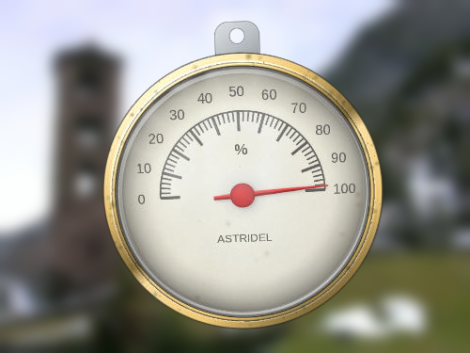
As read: **98** %
